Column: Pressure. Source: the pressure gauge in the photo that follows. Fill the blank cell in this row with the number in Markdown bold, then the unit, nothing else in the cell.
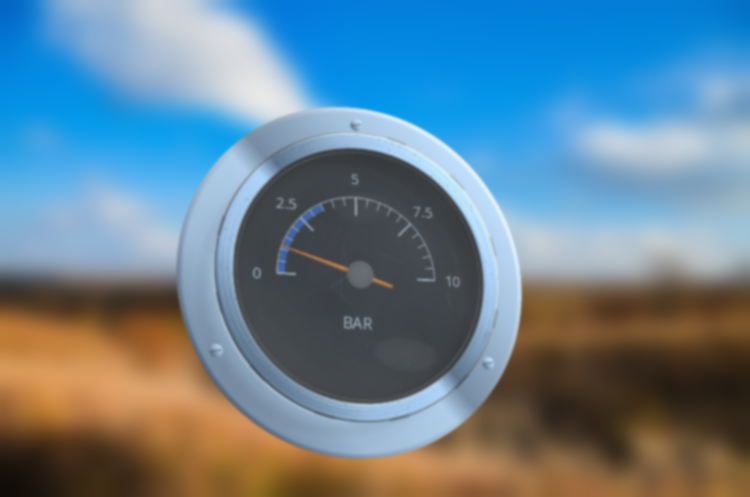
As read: **1** bar
